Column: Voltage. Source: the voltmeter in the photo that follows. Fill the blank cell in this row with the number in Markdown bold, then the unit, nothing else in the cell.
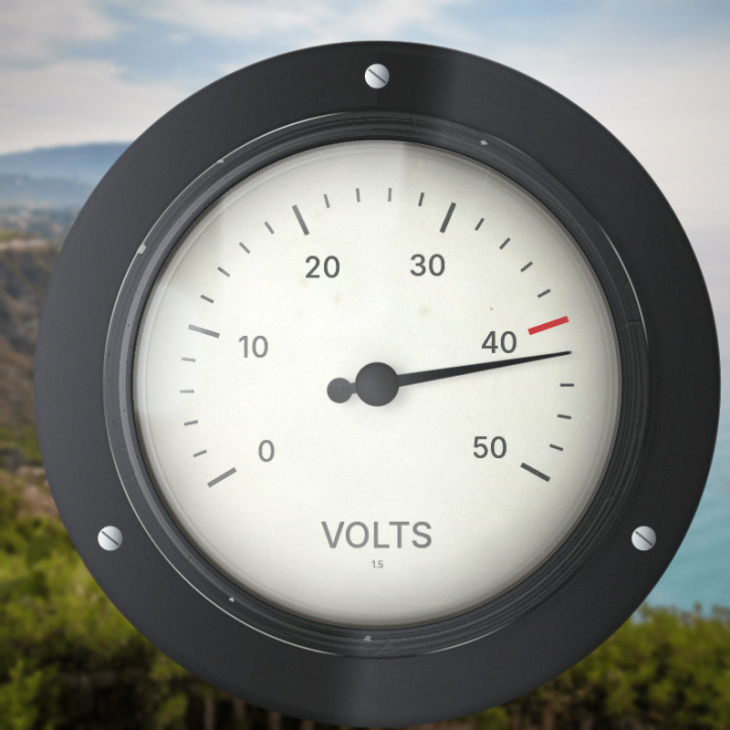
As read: **42** V
